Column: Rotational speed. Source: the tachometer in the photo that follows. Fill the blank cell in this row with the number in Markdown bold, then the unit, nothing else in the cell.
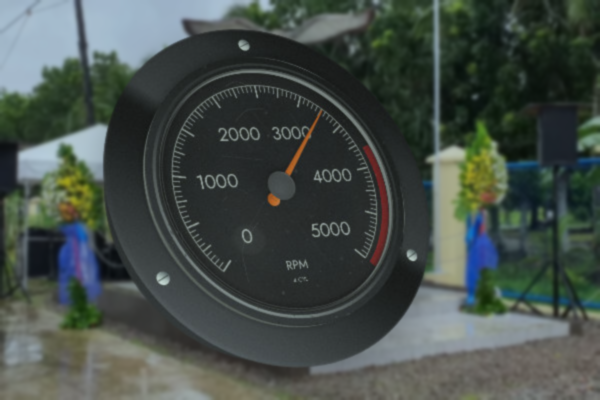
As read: **3250** rpm
